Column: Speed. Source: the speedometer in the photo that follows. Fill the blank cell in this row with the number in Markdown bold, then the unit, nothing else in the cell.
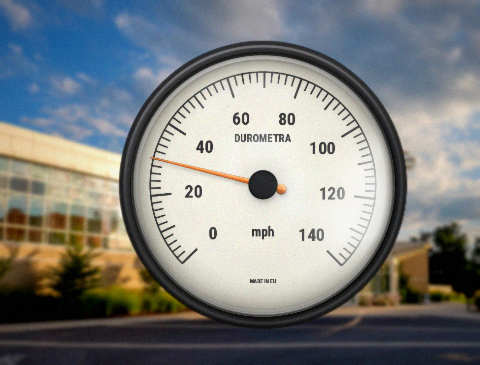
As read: **30** mph
